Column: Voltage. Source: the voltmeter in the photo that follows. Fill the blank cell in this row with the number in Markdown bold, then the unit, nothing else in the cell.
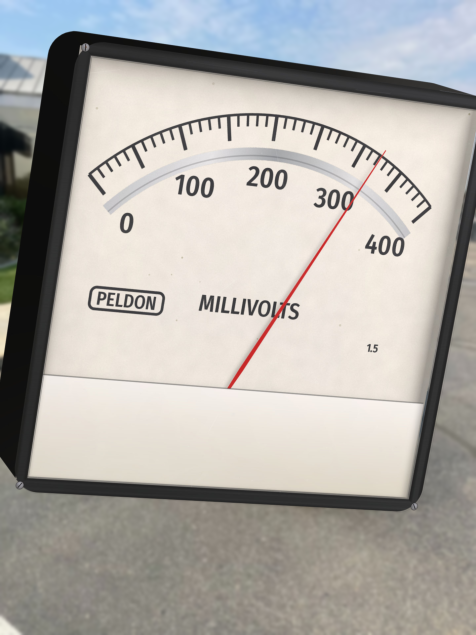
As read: **320** mV
